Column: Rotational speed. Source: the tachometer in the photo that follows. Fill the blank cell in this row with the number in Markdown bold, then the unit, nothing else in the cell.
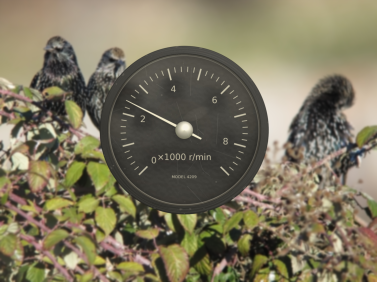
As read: **2400** rpm
